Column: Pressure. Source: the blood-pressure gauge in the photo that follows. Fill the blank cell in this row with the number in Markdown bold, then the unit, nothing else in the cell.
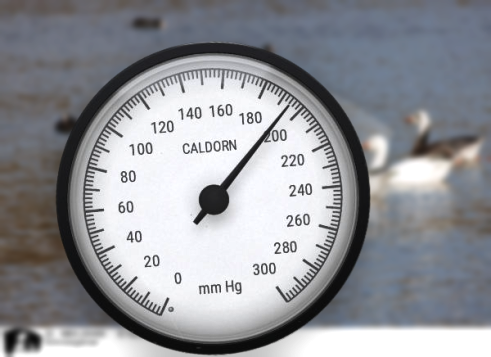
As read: **194** mmHg
